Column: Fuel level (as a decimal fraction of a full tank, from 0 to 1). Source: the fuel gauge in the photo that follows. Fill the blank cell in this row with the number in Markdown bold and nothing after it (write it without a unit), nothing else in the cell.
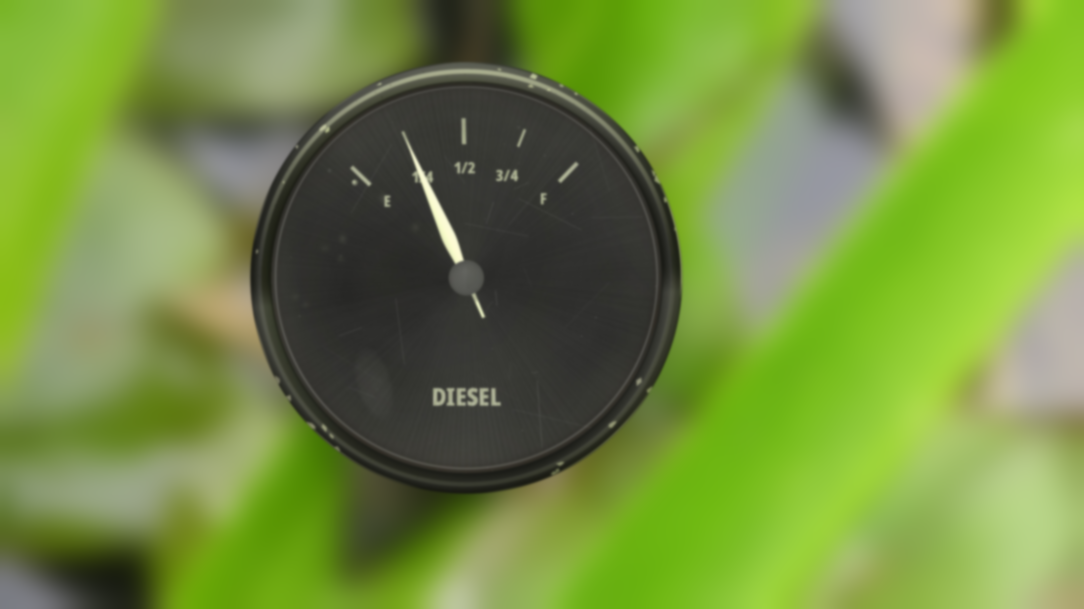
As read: **0.25**
